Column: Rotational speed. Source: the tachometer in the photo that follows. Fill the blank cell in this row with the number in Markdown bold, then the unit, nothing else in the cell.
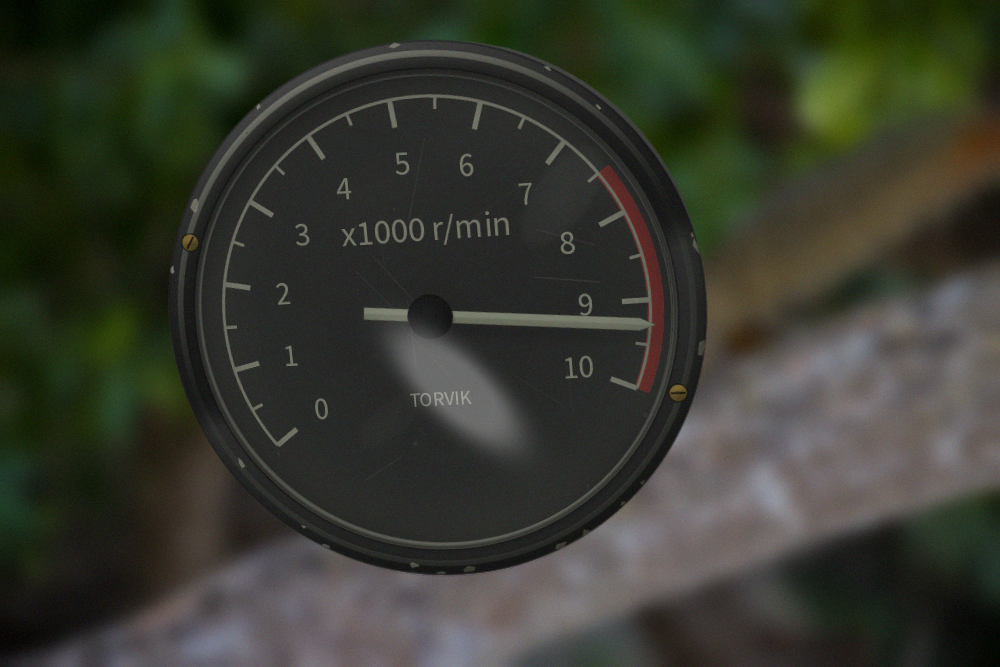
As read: **9250** rpm
